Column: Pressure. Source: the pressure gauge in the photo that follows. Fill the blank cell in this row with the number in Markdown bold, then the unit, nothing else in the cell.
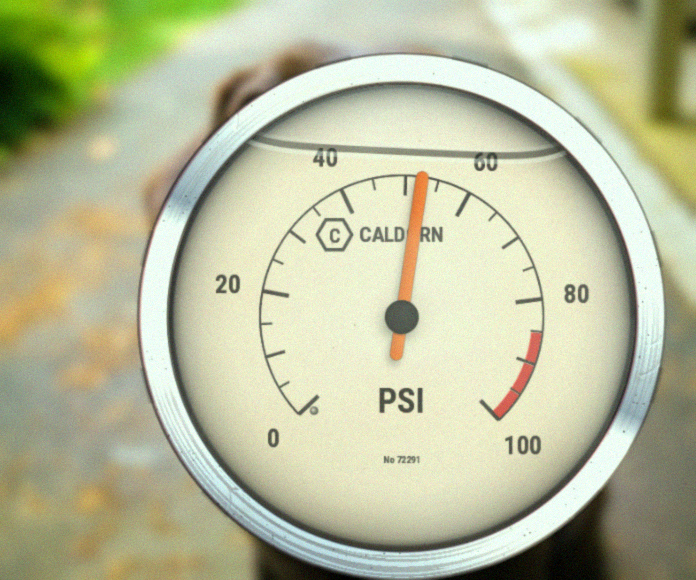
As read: **52.5** psi
